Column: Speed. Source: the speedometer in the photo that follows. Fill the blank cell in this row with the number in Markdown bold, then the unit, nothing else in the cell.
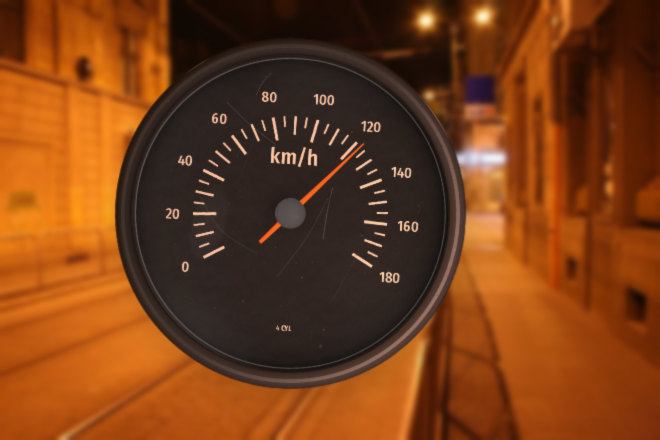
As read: **122.5** km/h
